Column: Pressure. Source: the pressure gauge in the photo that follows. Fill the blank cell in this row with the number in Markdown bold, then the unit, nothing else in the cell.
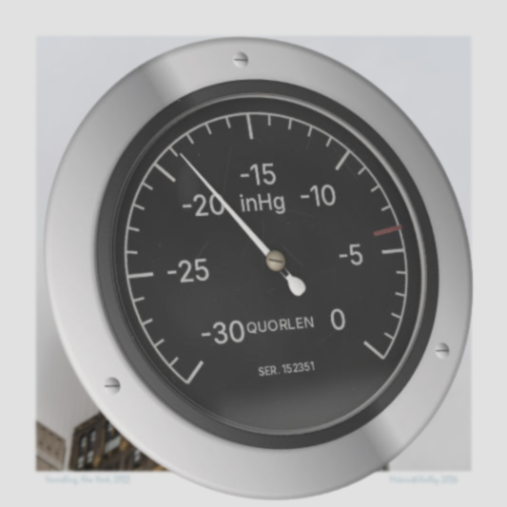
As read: **-19** inHg
